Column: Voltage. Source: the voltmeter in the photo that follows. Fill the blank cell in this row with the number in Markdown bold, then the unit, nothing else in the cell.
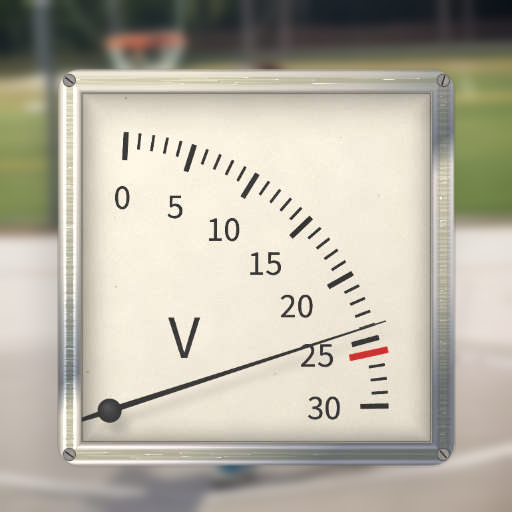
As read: **24** V
